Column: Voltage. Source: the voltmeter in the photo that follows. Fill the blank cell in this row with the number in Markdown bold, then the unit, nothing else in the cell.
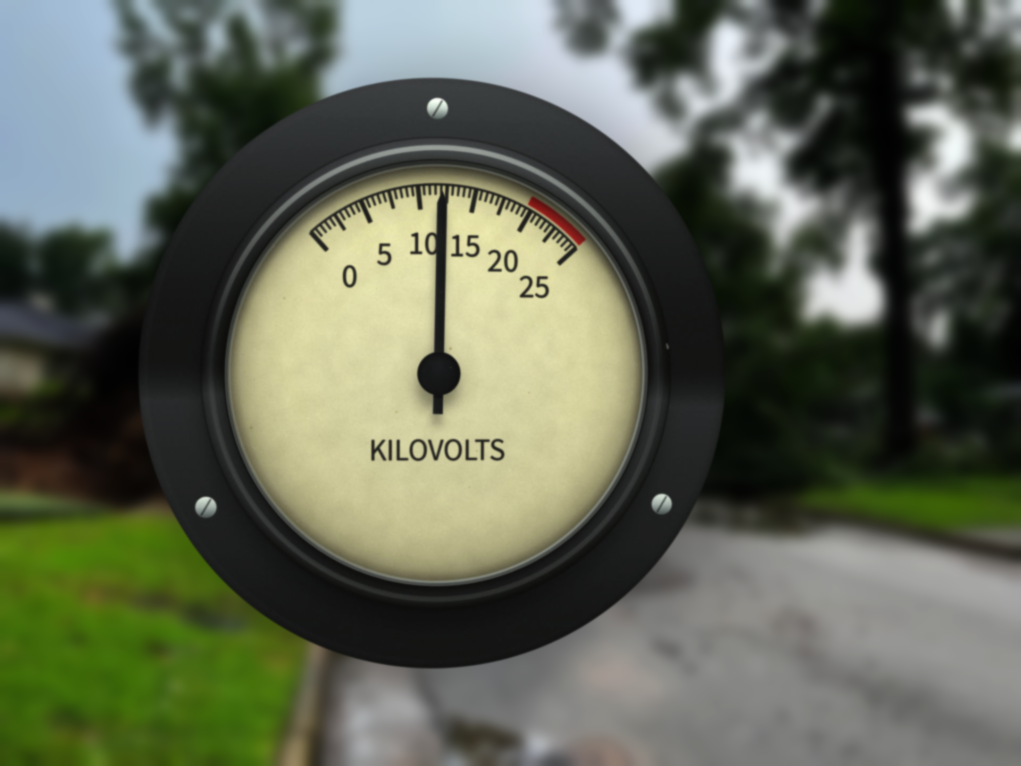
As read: **12** kV
